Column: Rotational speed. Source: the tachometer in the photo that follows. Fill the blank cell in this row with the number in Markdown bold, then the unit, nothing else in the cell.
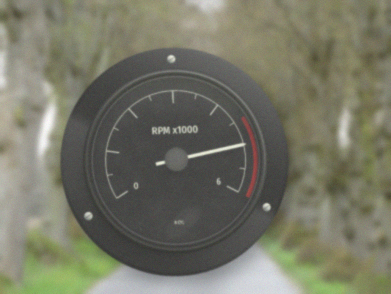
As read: **5000** rpm
